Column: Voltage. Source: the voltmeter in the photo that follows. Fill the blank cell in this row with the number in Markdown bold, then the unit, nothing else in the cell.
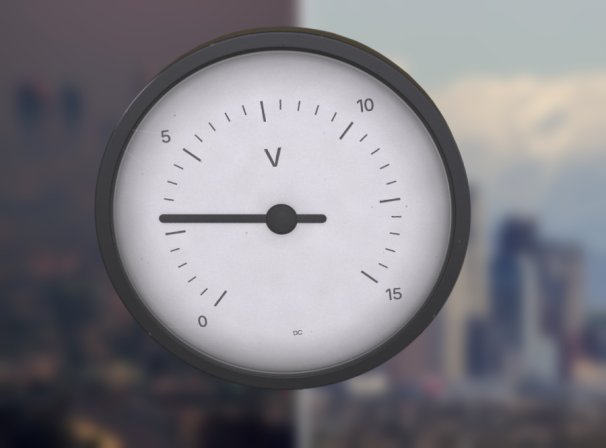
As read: **3** V
